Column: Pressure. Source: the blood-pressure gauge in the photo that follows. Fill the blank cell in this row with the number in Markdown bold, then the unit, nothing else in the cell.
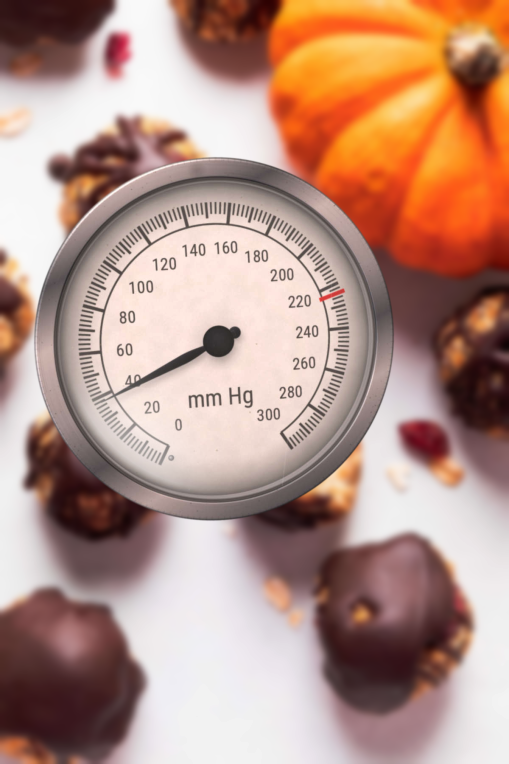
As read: **38** mmHg
